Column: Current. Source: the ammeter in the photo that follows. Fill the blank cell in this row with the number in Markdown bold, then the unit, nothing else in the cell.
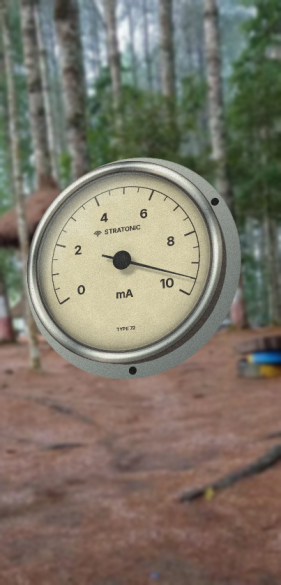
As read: **9.5** mA
